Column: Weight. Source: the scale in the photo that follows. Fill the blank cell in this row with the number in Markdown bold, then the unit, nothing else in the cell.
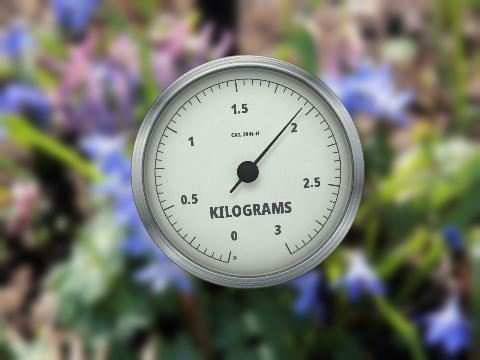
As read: **1.95** kg
